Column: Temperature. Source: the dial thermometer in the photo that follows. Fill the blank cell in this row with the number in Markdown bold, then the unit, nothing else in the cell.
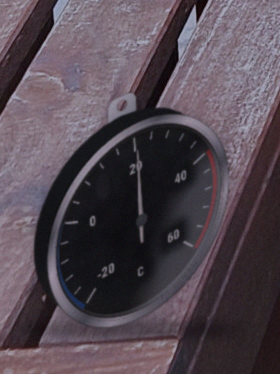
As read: **20** °C
